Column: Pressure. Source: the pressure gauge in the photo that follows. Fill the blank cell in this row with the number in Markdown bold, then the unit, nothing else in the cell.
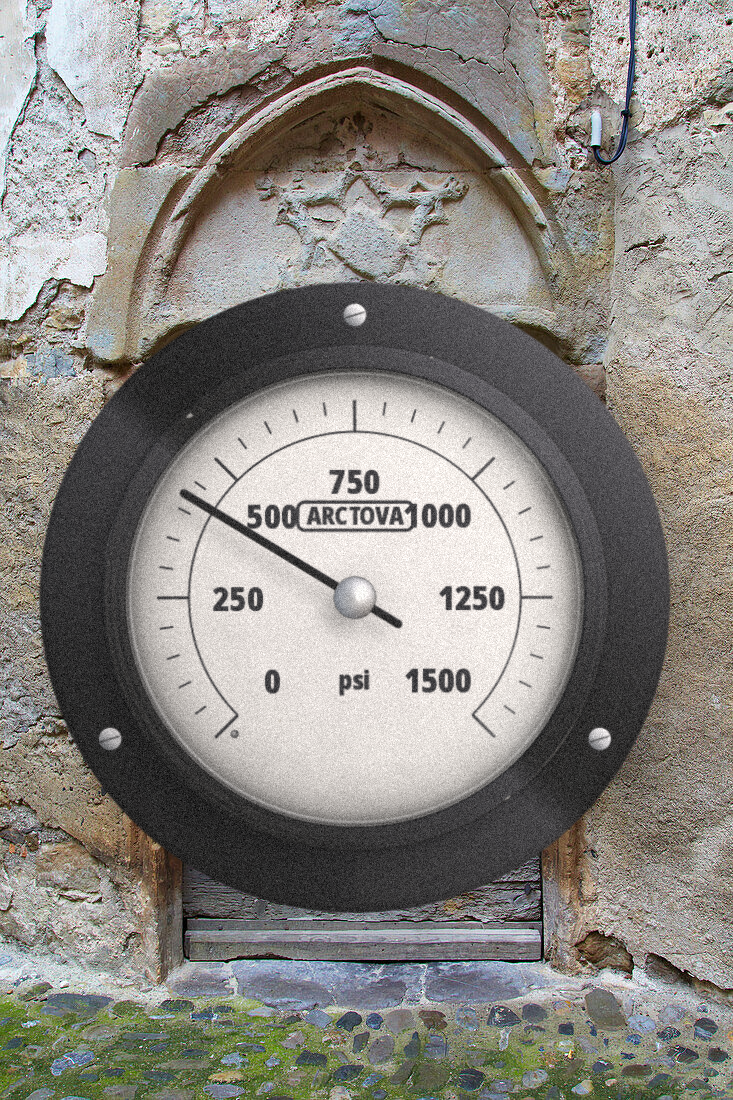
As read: **425** psi
